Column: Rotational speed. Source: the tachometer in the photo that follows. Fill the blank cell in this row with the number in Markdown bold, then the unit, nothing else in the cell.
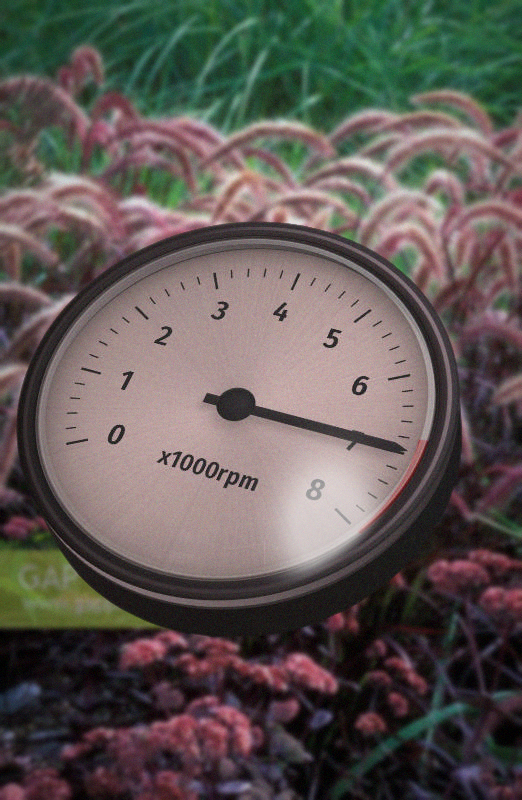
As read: **7000** rpm
